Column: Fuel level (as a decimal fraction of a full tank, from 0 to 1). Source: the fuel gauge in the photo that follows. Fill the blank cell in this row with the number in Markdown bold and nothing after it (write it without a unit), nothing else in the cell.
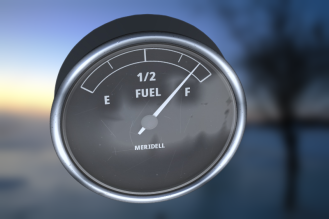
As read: **0.875**
